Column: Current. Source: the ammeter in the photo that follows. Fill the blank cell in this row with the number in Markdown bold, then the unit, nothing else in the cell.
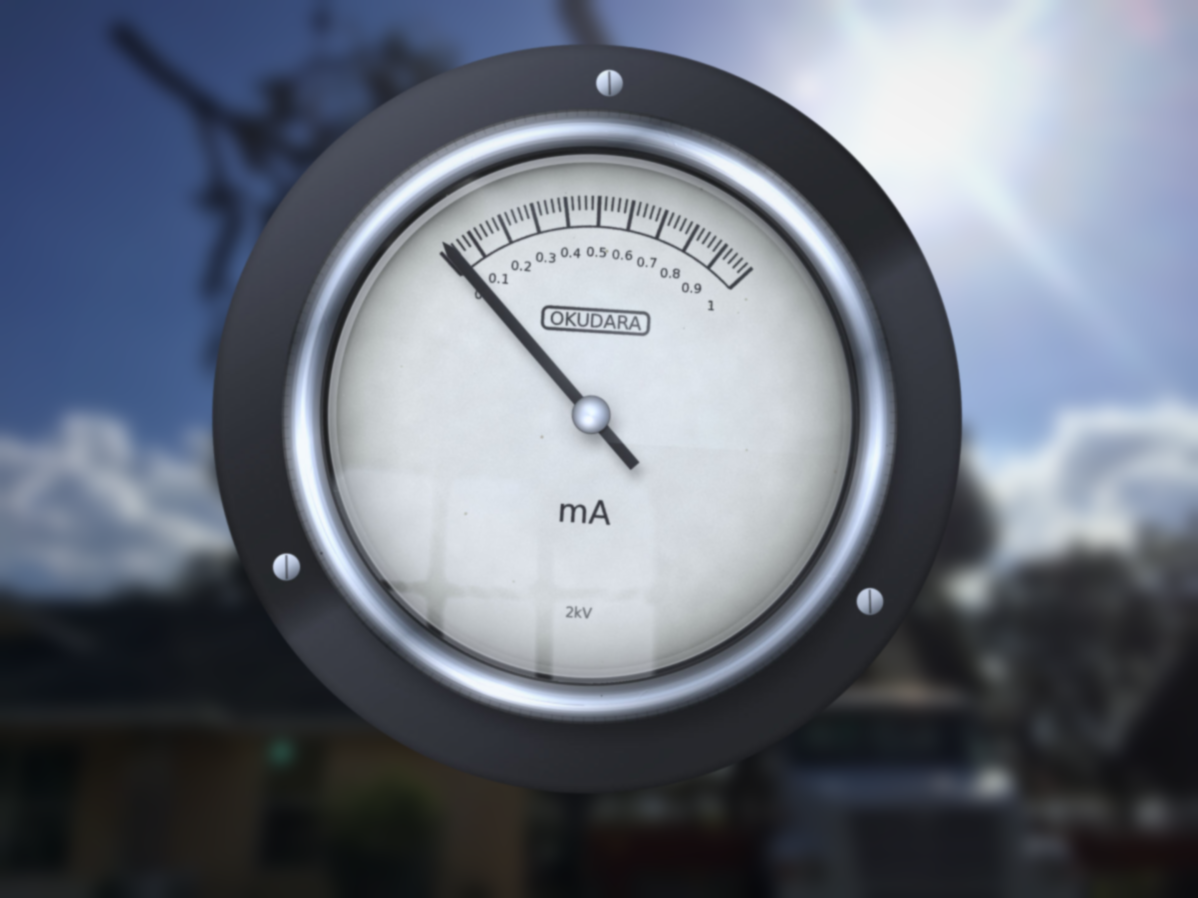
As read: **0.02** mA
